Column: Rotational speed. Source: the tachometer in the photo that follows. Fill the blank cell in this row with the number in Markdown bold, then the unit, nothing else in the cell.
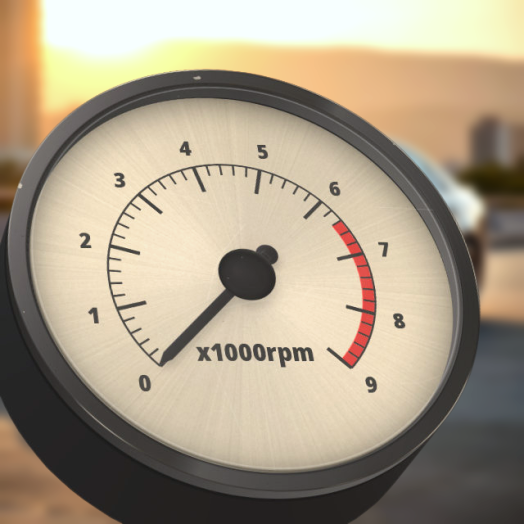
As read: **0** rpm
